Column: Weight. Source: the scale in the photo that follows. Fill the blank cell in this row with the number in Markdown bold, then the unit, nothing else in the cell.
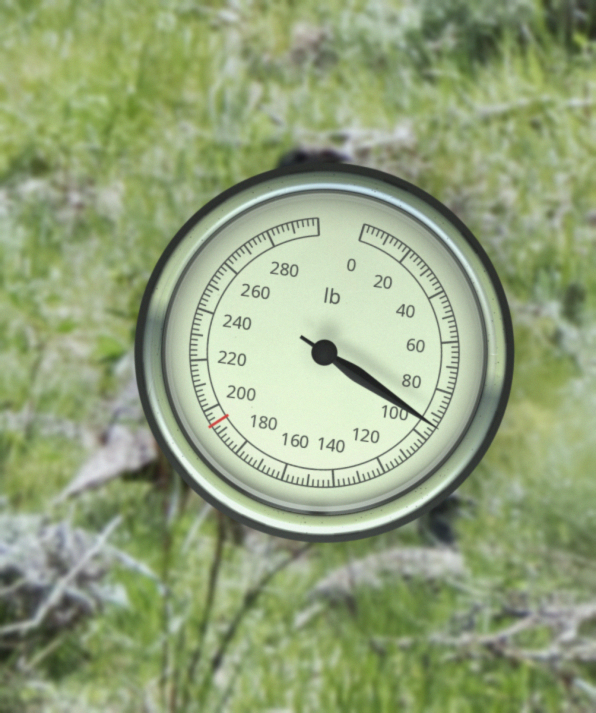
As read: **94** lb
